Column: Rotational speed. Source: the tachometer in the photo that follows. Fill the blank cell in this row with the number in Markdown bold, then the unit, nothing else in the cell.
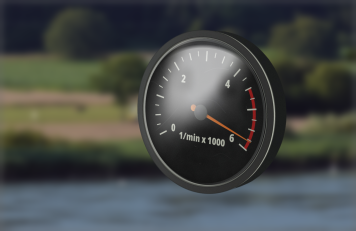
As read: **5750** rpm
